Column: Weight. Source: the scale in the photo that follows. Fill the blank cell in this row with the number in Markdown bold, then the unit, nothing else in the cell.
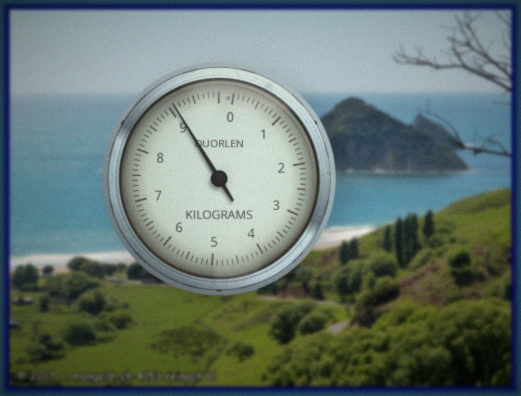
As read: **9.1** kg
